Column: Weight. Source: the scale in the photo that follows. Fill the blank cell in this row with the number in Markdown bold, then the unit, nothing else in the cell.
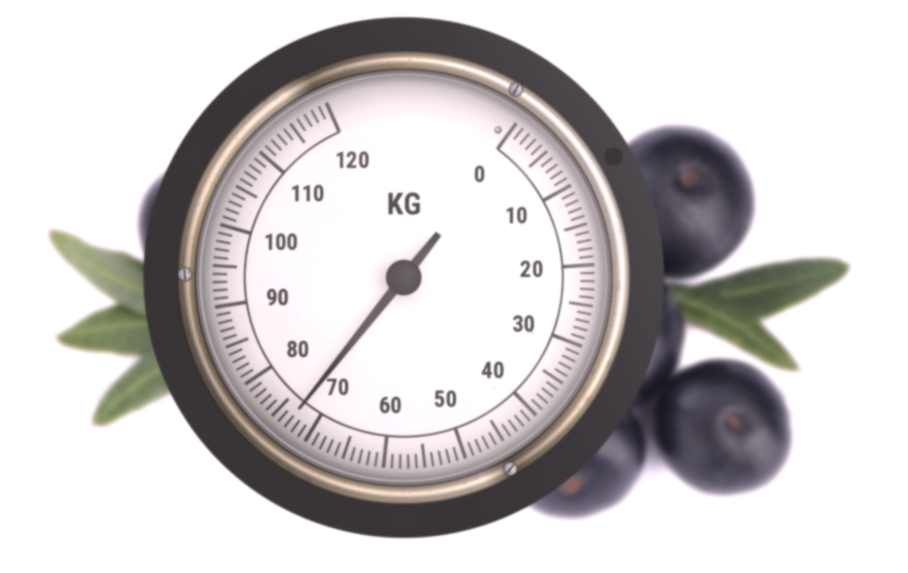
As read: **73** kg
